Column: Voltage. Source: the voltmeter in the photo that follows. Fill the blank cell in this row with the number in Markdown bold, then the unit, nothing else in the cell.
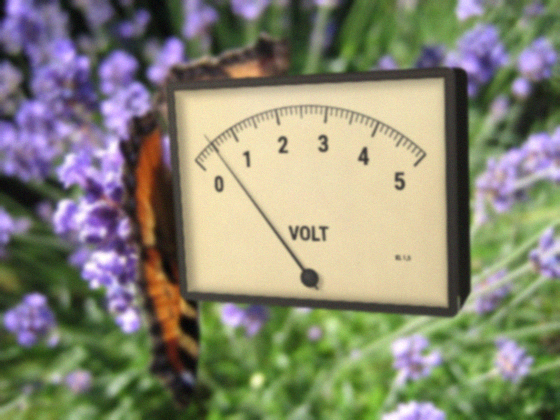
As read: **0.5** V
